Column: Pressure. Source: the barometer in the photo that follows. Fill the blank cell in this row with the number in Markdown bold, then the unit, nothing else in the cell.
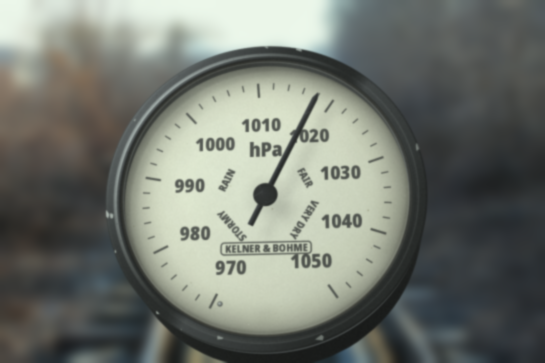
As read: **1018** hPa
